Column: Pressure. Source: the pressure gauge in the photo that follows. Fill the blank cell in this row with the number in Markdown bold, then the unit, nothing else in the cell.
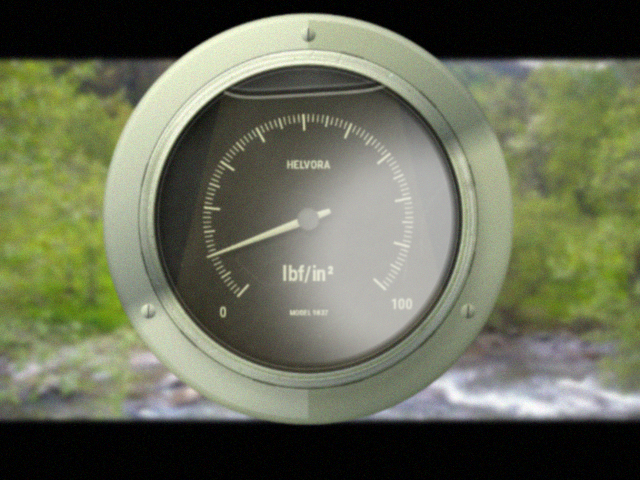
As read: **10** psi
